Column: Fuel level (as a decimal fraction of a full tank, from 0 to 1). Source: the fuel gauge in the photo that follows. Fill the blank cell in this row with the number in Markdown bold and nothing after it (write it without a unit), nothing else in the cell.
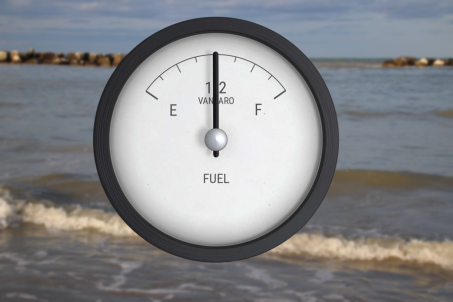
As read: **0.5**
